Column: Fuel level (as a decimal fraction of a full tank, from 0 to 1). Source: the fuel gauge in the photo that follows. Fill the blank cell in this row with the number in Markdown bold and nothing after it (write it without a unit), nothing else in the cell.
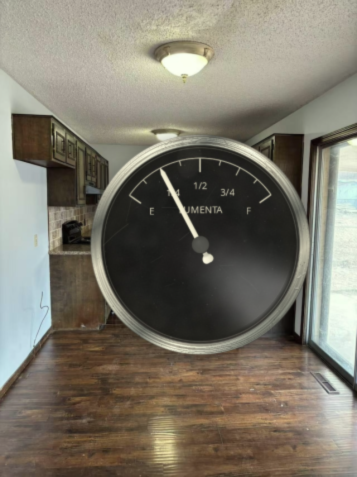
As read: **0.25**
